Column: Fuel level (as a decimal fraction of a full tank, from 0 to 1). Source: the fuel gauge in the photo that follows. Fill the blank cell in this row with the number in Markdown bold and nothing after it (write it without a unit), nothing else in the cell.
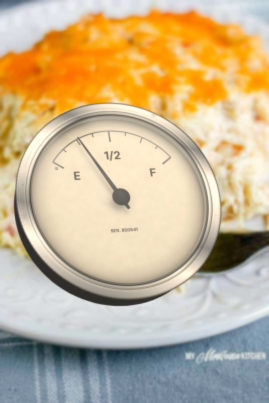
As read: **0.25**
